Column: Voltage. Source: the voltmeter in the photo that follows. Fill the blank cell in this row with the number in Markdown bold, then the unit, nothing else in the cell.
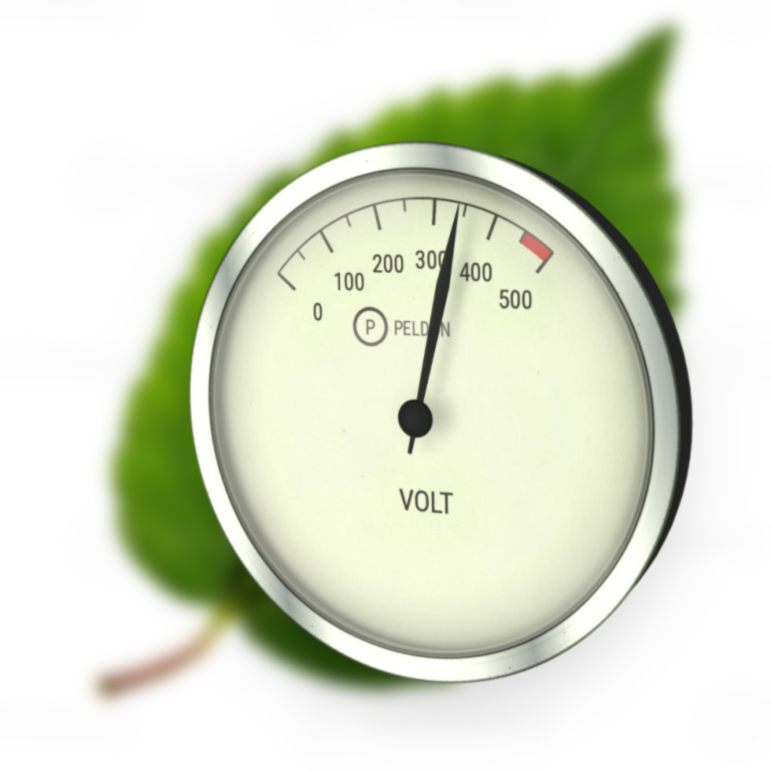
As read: **350** V
